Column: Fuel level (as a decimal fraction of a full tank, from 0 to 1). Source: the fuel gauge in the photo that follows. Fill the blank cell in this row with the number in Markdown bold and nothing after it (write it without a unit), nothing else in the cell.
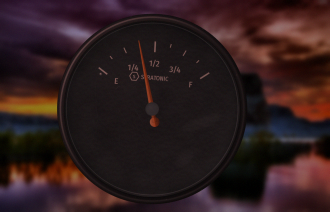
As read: **0.375**
